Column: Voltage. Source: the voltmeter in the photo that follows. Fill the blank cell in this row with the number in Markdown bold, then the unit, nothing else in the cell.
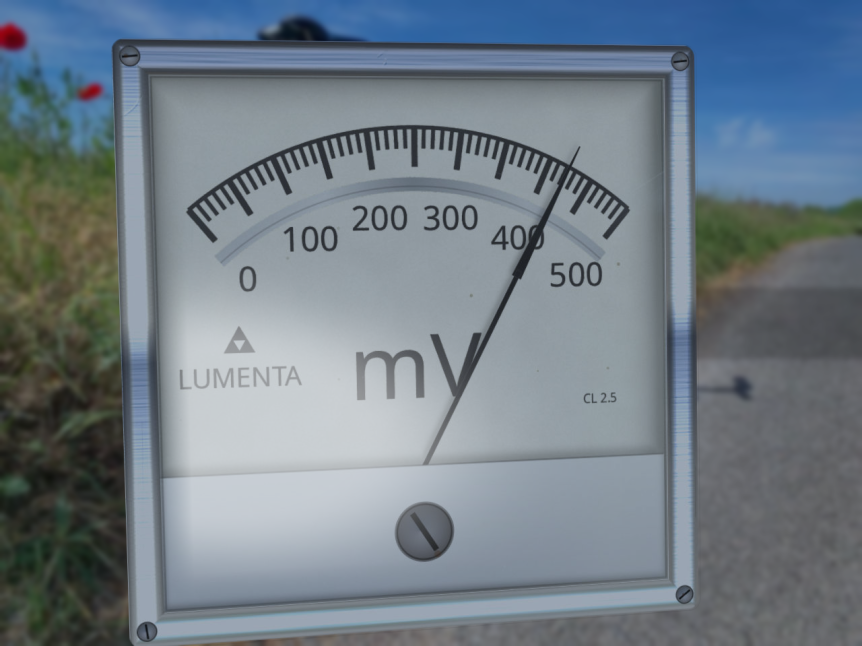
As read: **420** mV
